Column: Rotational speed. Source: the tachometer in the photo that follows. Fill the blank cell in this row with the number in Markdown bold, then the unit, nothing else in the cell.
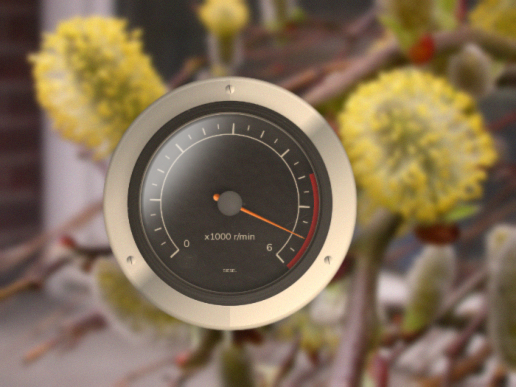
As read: **5500** rpm
